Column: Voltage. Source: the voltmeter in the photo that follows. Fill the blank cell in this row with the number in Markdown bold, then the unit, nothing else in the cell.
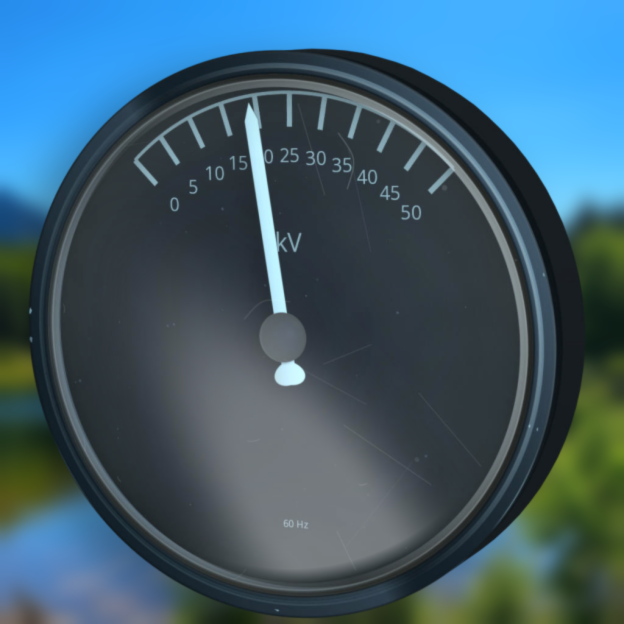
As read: **20** kV
